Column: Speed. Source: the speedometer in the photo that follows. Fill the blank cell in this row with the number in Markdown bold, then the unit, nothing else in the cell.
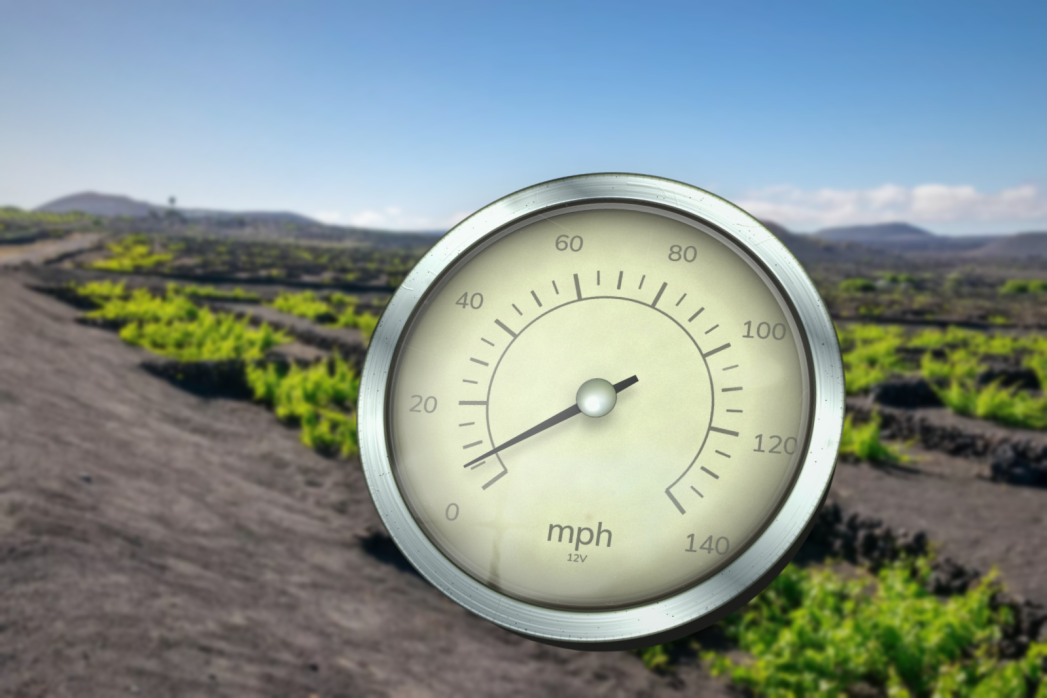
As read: **5** mph
